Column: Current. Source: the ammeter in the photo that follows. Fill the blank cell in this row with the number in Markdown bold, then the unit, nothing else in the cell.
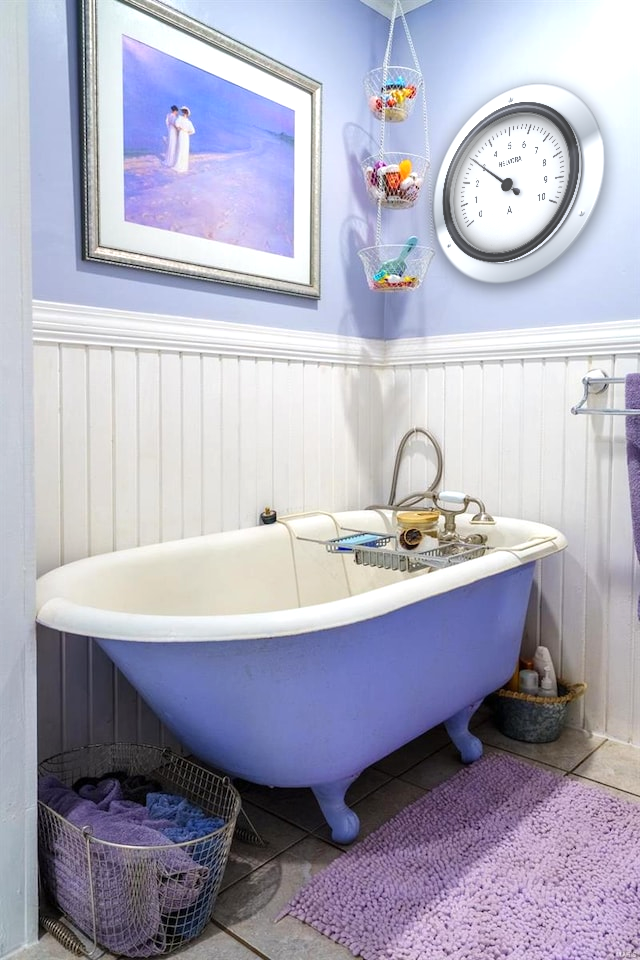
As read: **3** A
